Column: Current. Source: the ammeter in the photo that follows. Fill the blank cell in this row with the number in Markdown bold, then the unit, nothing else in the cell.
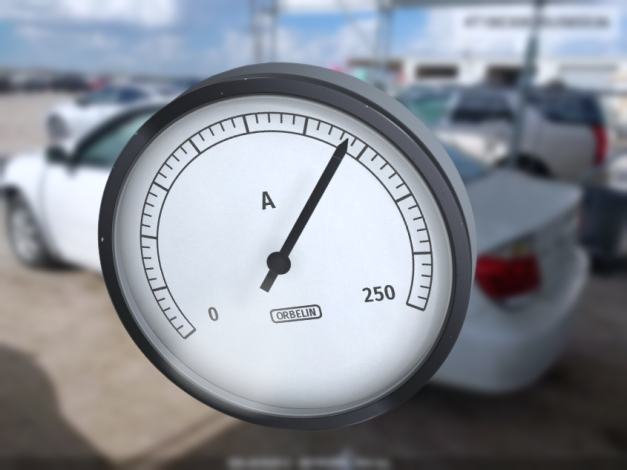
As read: **167.5** A
